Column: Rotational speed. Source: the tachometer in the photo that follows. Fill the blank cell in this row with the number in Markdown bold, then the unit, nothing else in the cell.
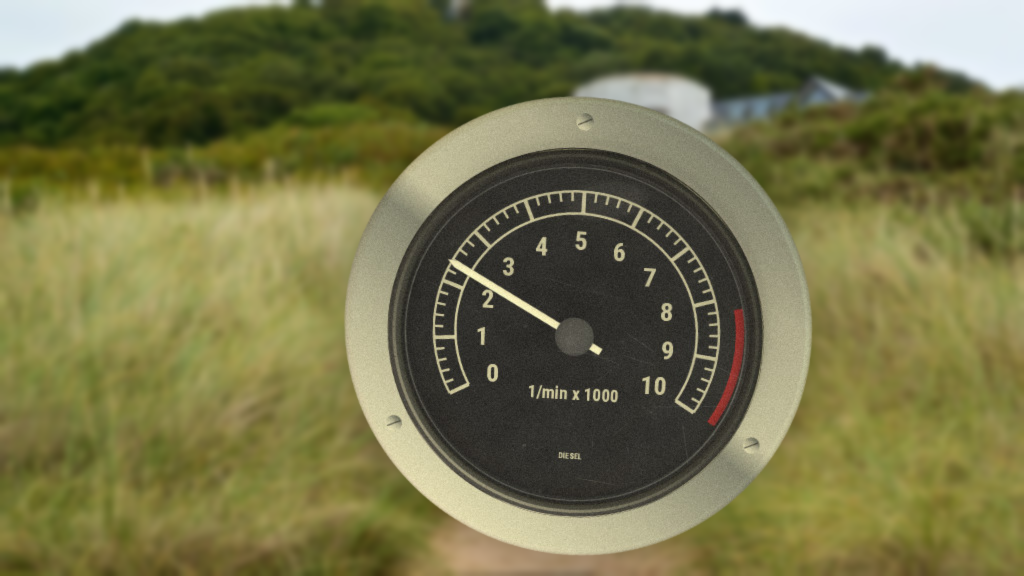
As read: **2400** rpm
